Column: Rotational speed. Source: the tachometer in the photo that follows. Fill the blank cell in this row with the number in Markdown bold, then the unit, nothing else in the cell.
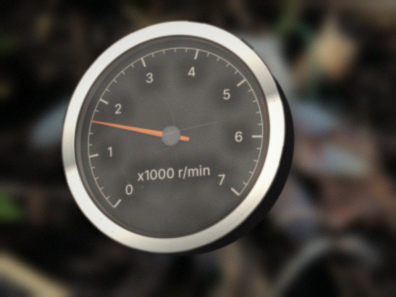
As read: **1600** rpm
